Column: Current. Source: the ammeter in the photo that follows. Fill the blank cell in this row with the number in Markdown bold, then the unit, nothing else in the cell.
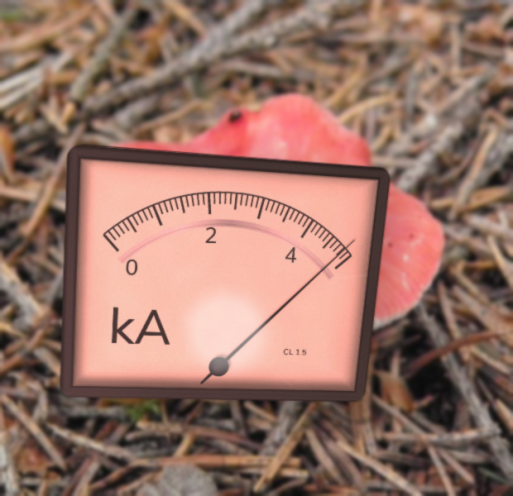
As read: **4.8** kA
